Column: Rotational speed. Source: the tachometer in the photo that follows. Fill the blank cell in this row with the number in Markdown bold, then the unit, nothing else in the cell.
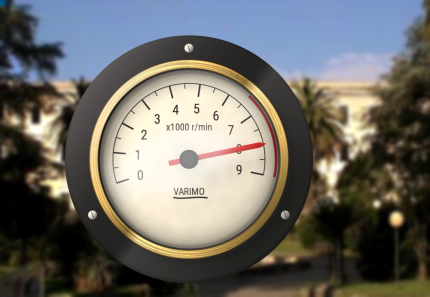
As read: **8000** rpm
